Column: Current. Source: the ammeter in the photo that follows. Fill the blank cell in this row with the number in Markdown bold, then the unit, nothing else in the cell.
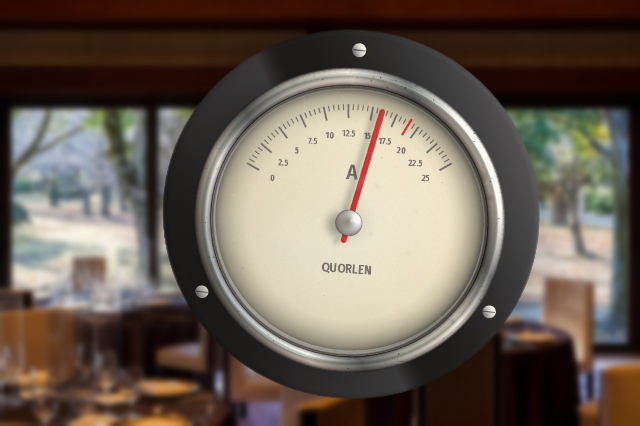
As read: **16** A
